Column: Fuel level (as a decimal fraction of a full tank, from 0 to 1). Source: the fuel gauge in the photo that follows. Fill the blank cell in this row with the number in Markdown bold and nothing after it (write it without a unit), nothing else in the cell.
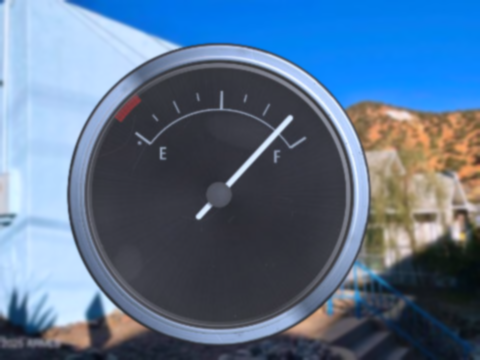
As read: **0.875**
